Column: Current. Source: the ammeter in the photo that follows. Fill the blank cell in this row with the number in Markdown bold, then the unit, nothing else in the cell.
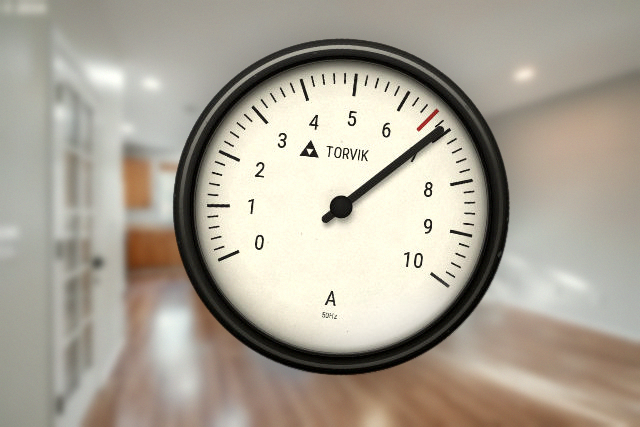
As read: **6.9** A
